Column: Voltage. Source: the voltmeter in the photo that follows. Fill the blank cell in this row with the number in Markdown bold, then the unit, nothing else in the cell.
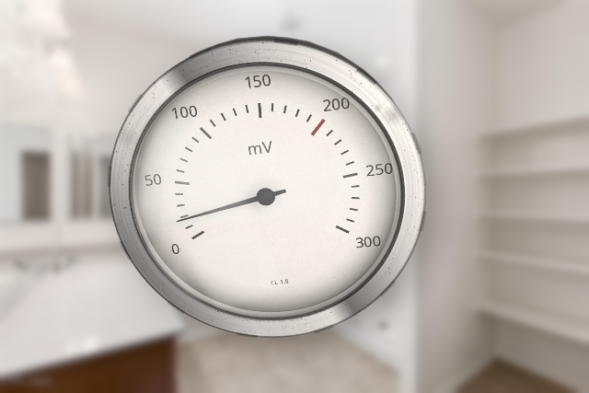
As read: **20** mV
